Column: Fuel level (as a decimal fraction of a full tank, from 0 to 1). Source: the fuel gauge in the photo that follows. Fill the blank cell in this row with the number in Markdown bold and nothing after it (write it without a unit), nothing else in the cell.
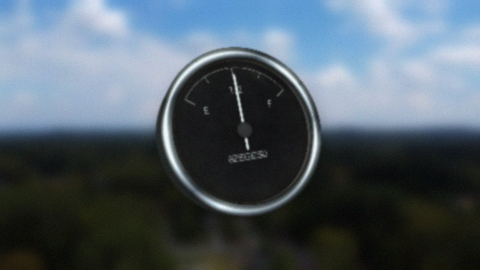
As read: **0.5**
